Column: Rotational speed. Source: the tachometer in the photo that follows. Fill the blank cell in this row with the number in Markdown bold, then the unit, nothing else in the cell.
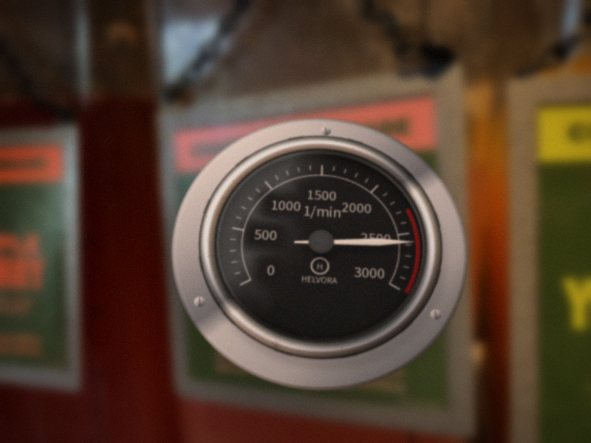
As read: **2600** rpm
